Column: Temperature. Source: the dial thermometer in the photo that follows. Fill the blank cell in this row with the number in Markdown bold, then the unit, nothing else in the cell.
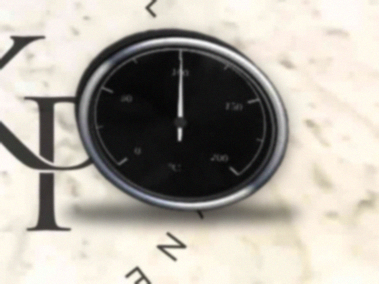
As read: **100** °C
